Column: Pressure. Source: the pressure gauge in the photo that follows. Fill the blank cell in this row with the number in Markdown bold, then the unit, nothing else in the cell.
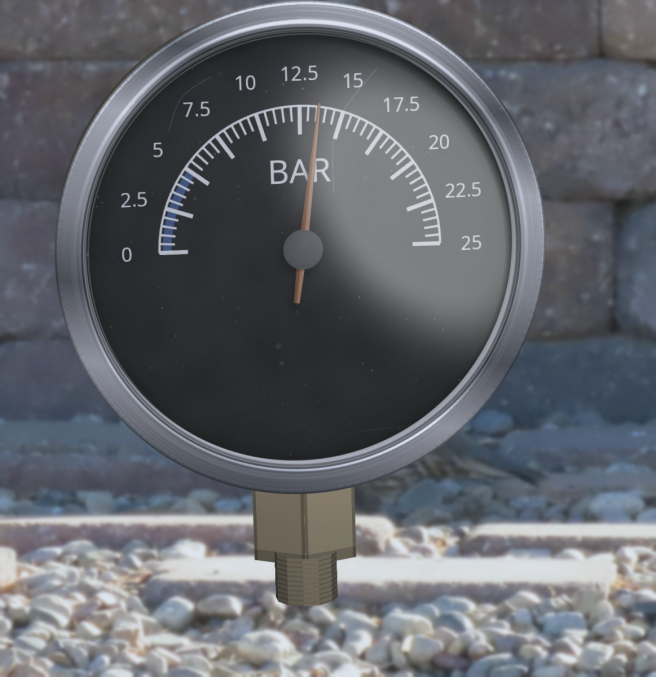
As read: **13.5** bar
